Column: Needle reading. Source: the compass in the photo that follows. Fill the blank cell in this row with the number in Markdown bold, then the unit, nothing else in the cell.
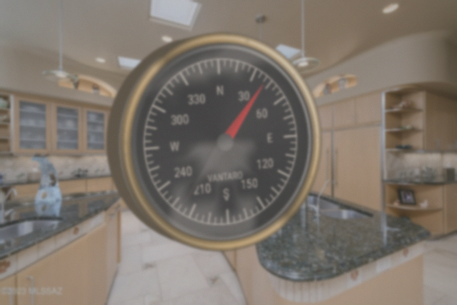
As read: **40** °
